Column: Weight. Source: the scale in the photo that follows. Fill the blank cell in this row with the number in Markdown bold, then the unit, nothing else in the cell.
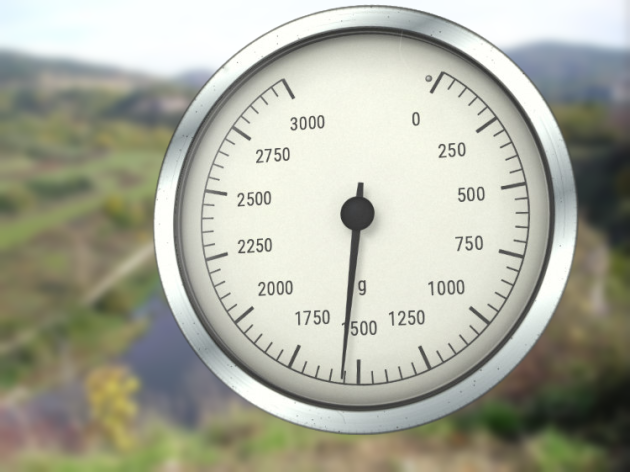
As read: **1550** g
